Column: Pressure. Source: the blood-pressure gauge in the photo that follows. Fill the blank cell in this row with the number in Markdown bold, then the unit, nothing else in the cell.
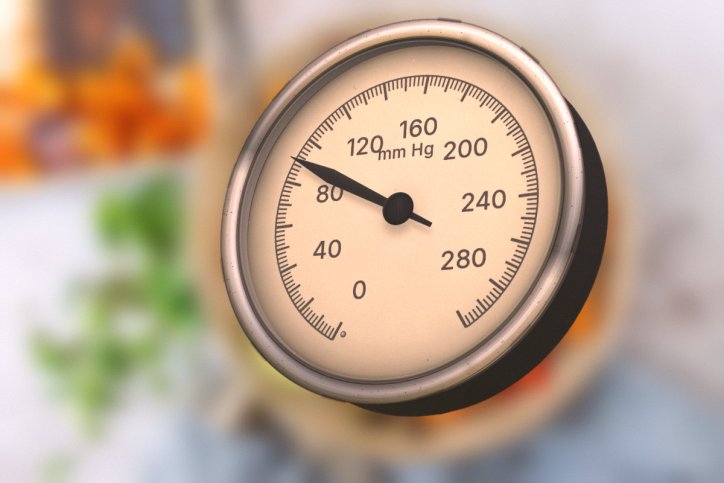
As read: **90** mmHg
